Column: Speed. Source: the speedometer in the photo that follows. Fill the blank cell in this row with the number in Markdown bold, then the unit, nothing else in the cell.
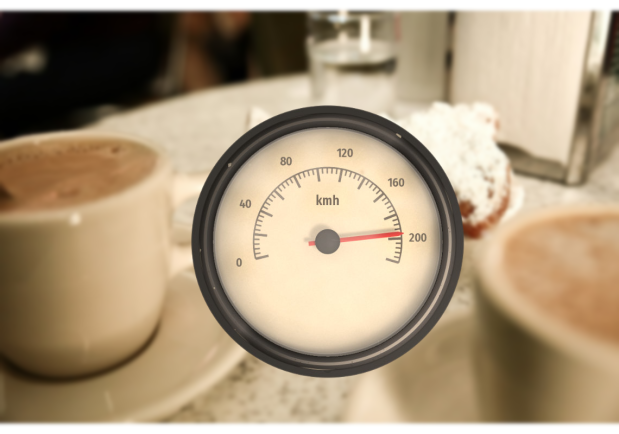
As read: **196** km/h
